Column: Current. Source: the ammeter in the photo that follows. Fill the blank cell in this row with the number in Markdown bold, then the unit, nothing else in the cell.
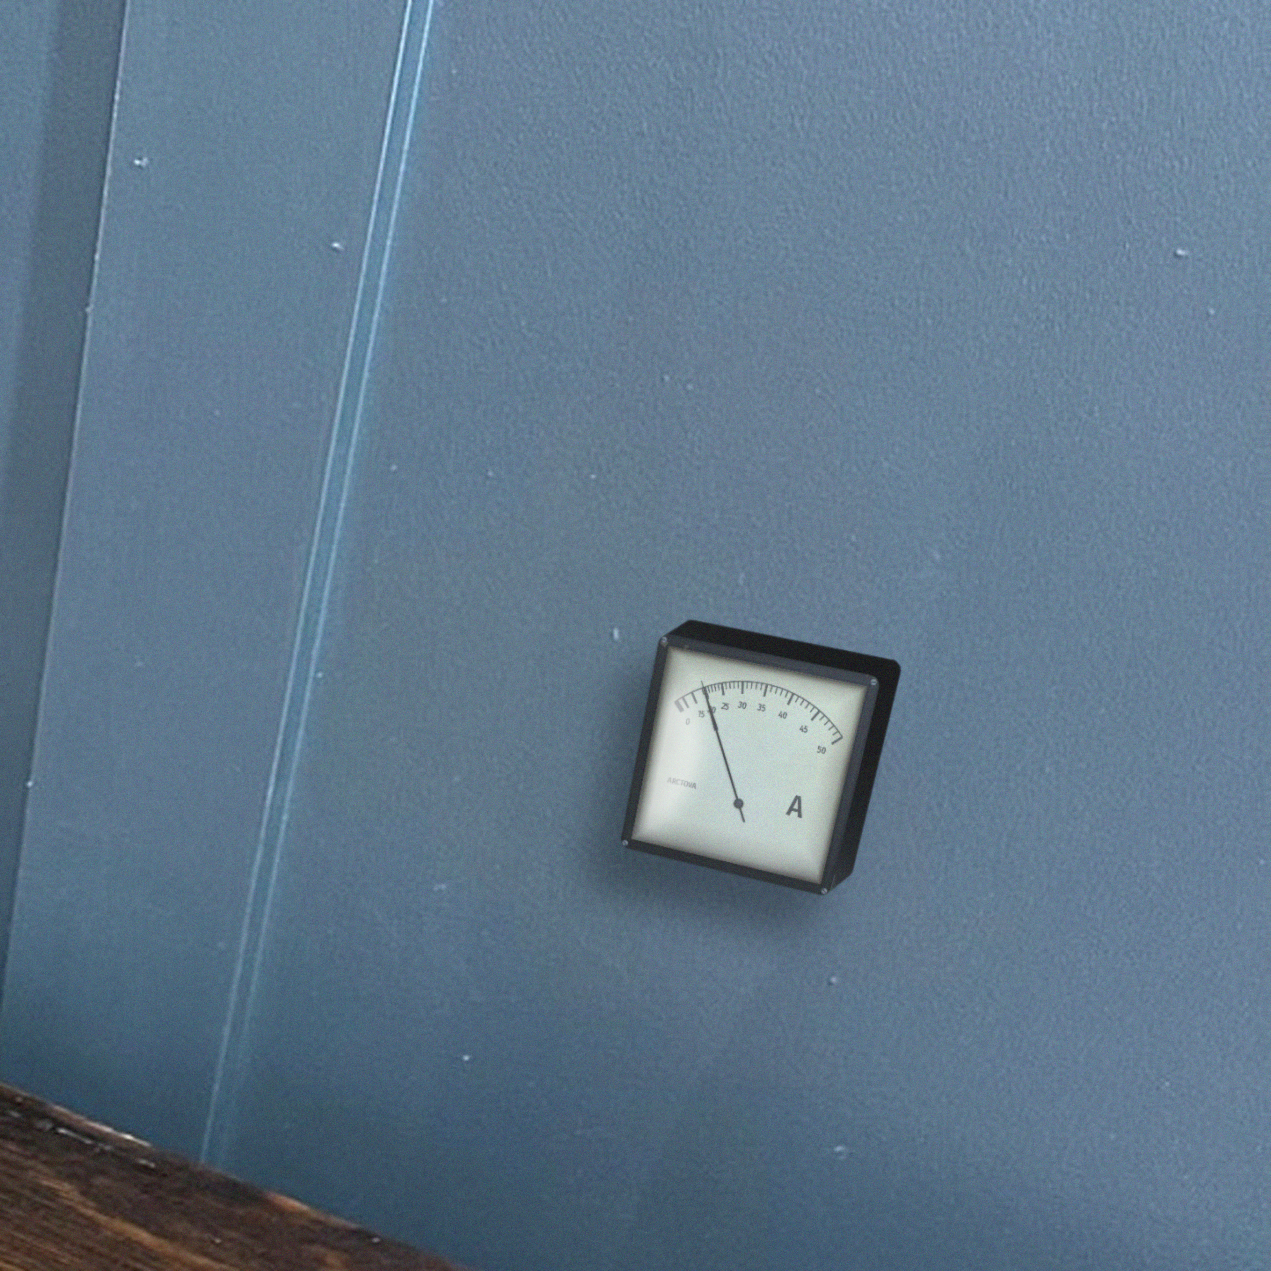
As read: **20** A
